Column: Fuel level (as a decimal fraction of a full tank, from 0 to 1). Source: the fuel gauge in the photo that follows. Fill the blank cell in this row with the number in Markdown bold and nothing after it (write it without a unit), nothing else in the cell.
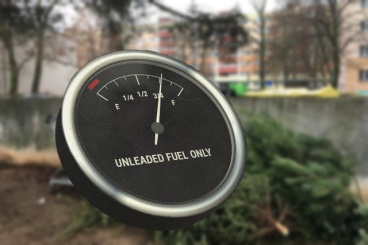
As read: **0.75**
